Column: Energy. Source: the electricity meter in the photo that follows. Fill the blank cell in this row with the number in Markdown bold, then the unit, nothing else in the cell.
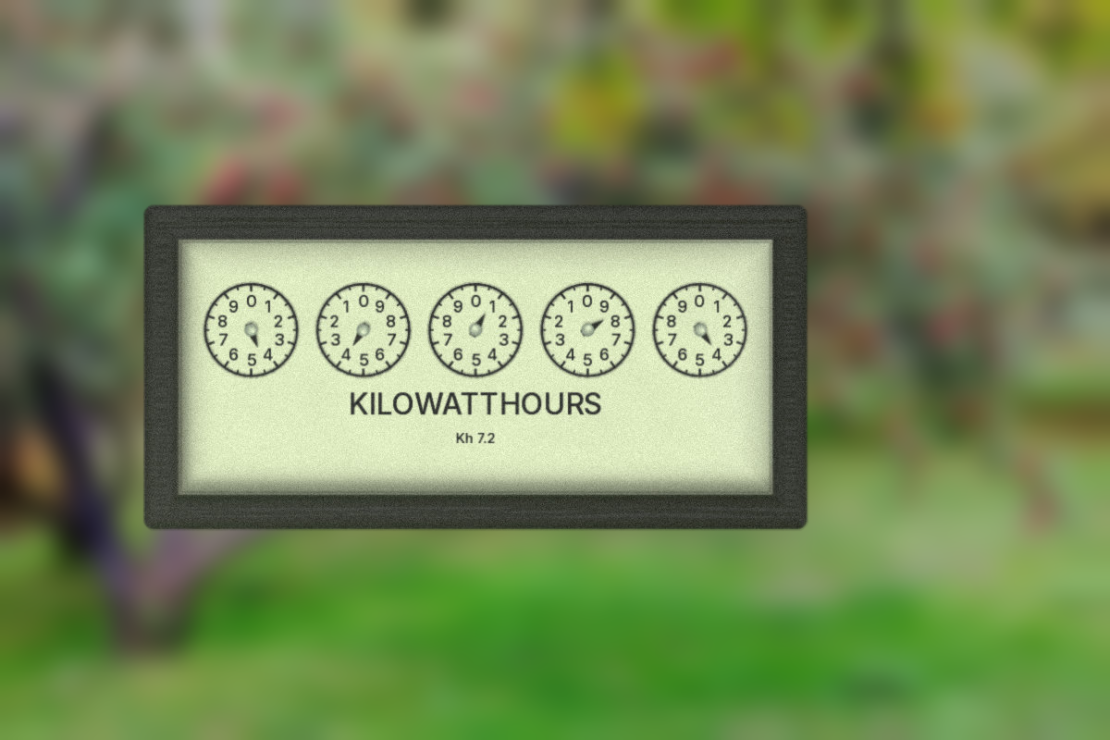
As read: **44084** kWh
